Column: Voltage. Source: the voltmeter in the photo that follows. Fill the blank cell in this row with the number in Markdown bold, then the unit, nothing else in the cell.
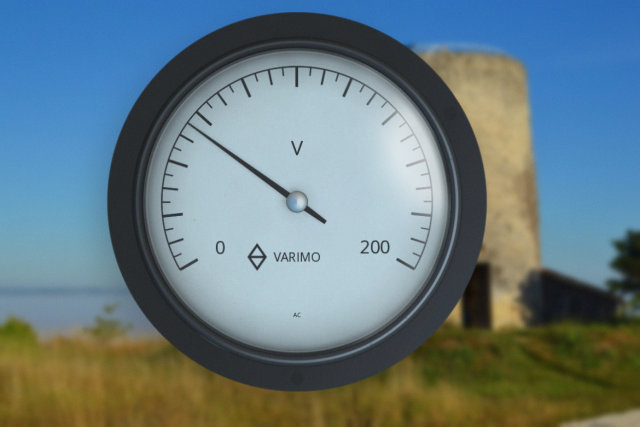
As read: **55** V
